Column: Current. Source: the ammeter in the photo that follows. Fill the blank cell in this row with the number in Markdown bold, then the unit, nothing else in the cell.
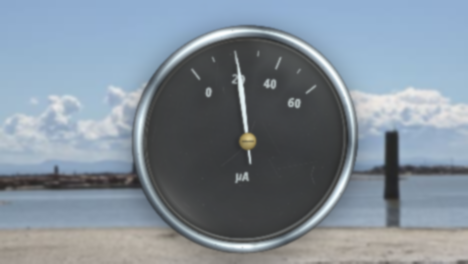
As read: **20** µA
